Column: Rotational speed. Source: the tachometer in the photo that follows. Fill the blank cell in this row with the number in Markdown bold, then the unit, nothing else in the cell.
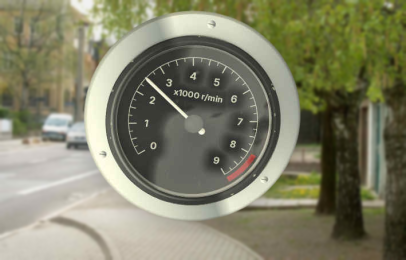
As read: **2500** rpm
